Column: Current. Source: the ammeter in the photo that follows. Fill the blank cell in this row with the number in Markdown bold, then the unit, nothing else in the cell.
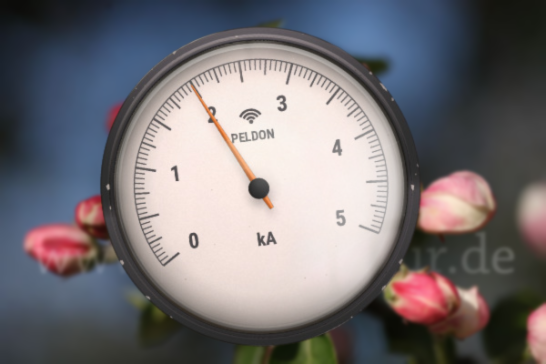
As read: **2** kA
